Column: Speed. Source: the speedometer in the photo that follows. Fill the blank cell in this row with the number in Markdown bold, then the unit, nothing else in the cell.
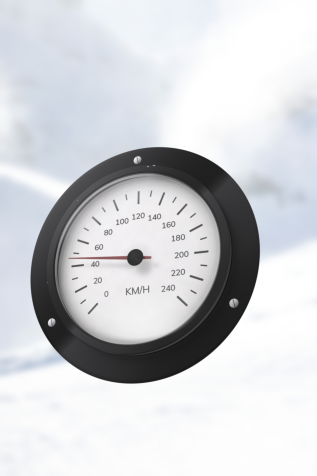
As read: **45** km/h
